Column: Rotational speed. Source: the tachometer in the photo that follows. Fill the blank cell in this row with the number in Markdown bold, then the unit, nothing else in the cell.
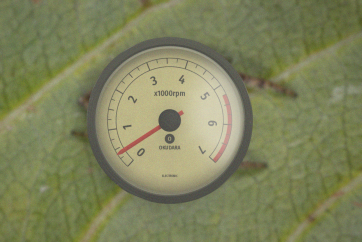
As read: **375** rpm
